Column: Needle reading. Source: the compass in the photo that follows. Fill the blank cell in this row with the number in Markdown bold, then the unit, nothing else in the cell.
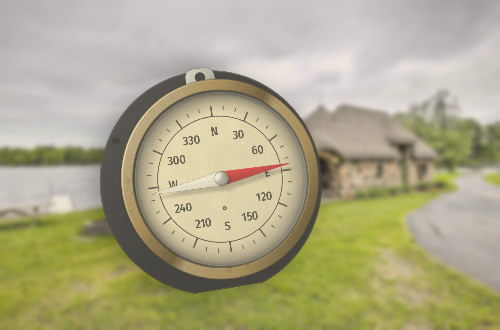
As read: **85** °
